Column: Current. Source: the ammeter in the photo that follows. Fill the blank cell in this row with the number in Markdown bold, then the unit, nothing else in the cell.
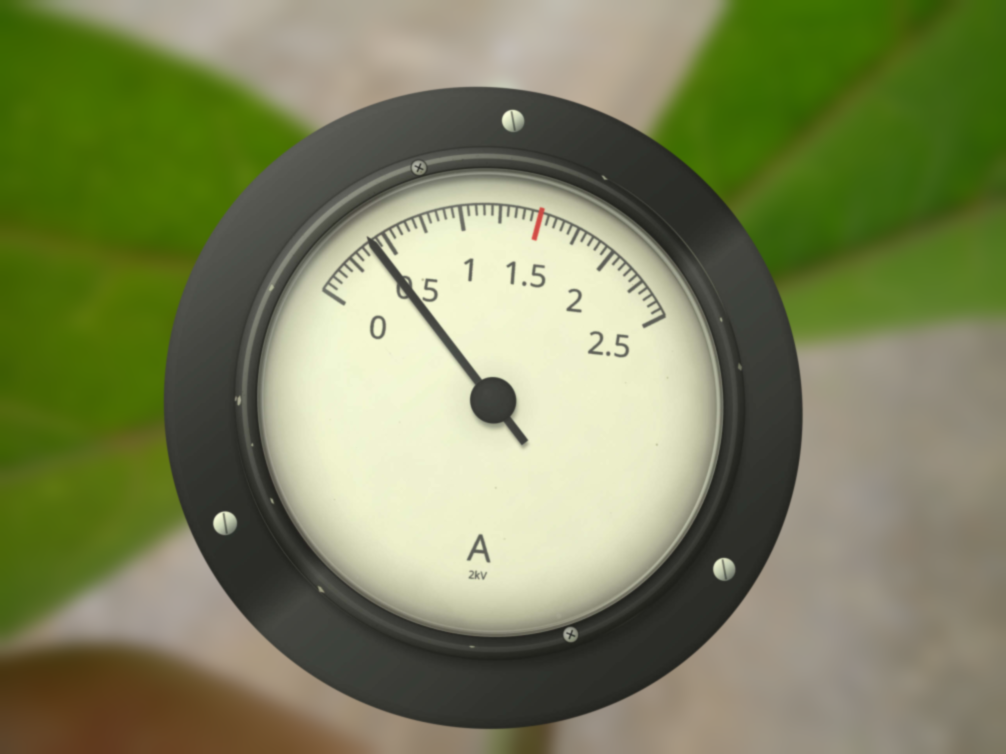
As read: **0.4** A
